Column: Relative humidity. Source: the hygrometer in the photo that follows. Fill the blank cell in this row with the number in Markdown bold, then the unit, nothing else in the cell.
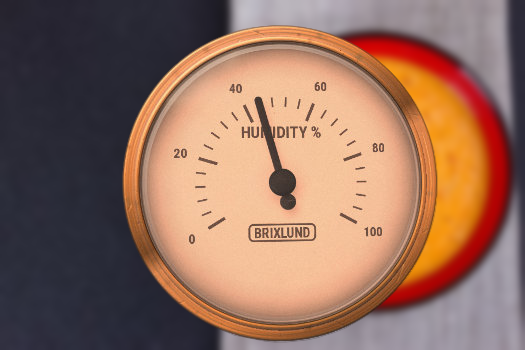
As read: **44** %
